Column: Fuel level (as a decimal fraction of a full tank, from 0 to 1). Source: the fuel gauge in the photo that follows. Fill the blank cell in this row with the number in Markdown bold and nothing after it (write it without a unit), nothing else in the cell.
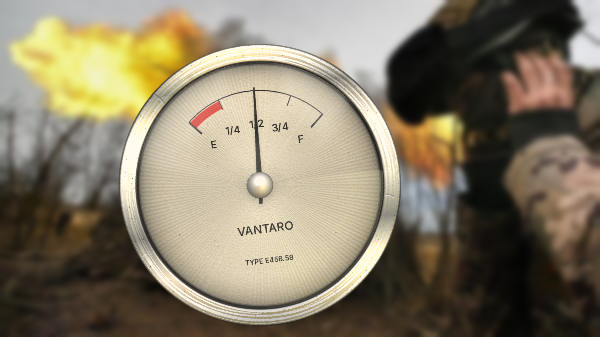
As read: **0.5**
